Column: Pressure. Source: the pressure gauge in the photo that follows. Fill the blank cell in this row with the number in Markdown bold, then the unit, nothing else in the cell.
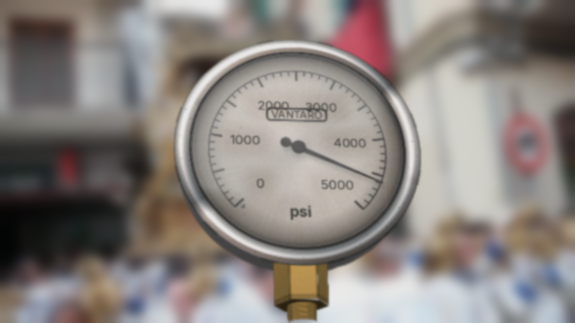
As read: **4600** psi
